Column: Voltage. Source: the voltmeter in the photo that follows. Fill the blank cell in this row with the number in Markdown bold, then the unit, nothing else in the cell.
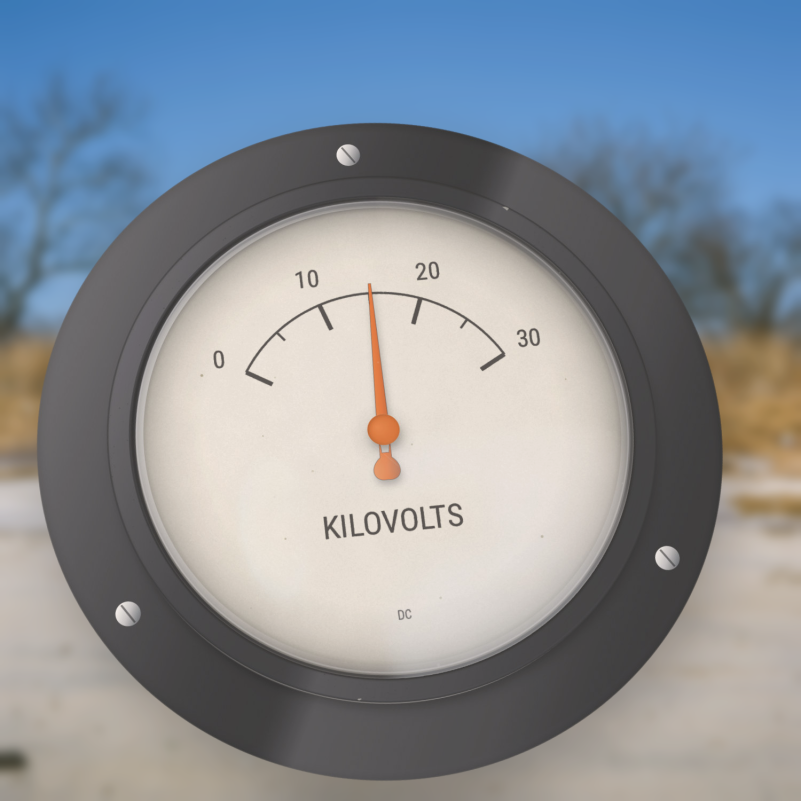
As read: **15** kV
